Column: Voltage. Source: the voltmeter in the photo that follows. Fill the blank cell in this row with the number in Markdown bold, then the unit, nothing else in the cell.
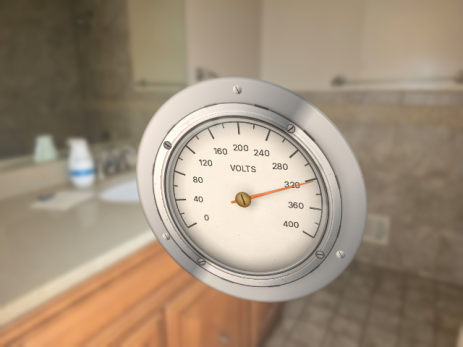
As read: **320** V
